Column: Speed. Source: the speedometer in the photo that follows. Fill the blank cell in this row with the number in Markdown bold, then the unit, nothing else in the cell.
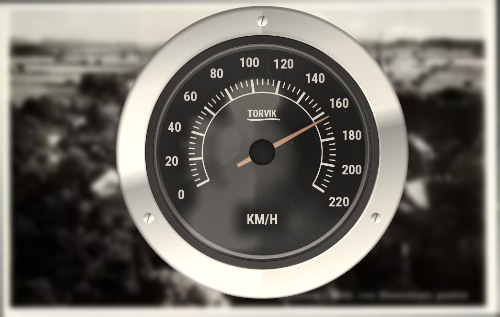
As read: **164** km/h
